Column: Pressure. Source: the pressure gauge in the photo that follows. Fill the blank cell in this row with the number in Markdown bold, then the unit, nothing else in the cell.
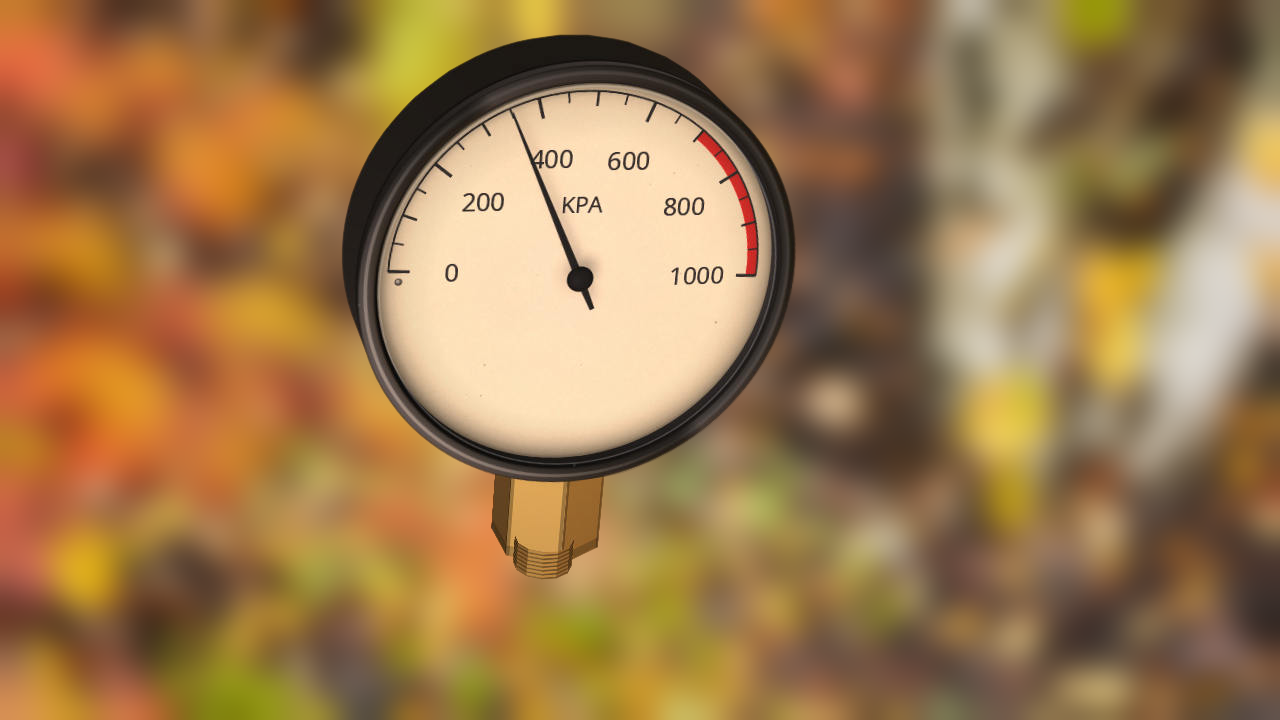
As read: **350** kPa
